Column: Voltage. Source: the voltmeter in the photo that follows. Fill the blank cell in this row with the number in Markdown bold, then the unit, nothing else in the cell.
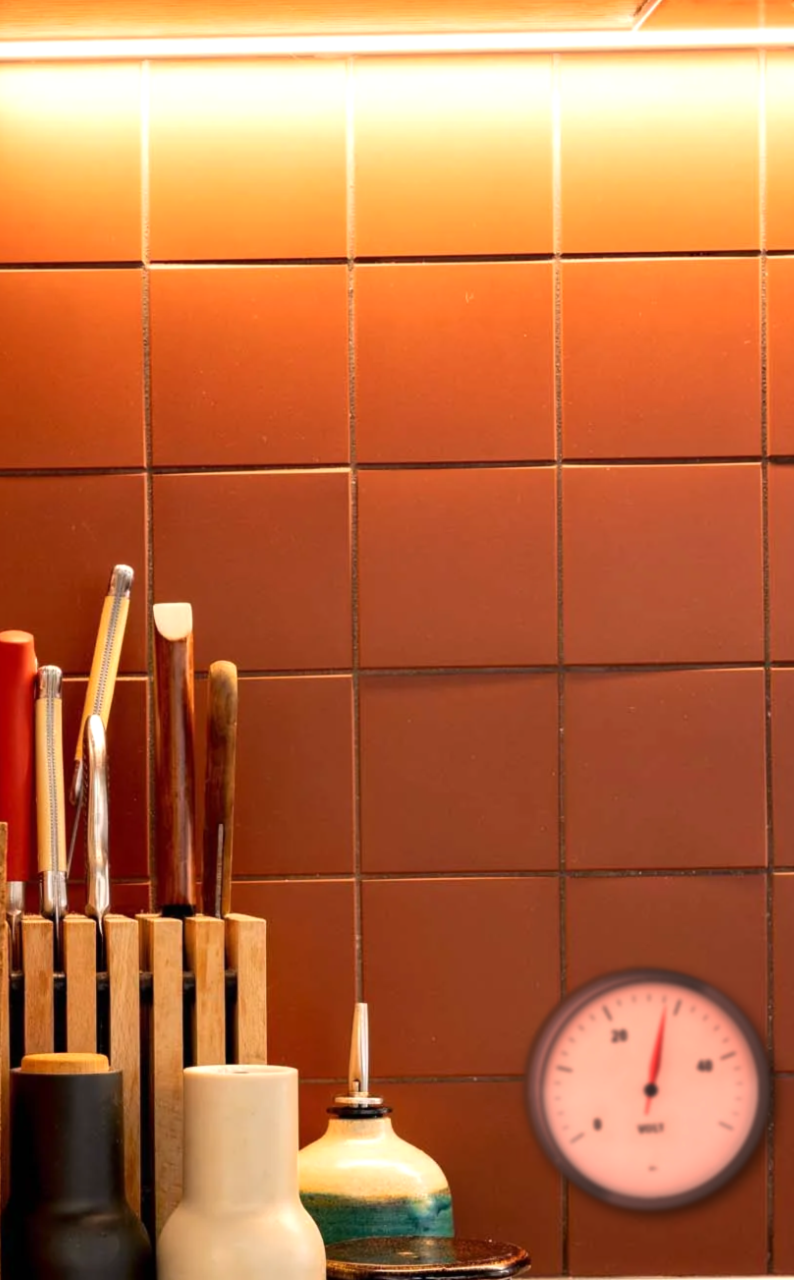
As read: **28** V
